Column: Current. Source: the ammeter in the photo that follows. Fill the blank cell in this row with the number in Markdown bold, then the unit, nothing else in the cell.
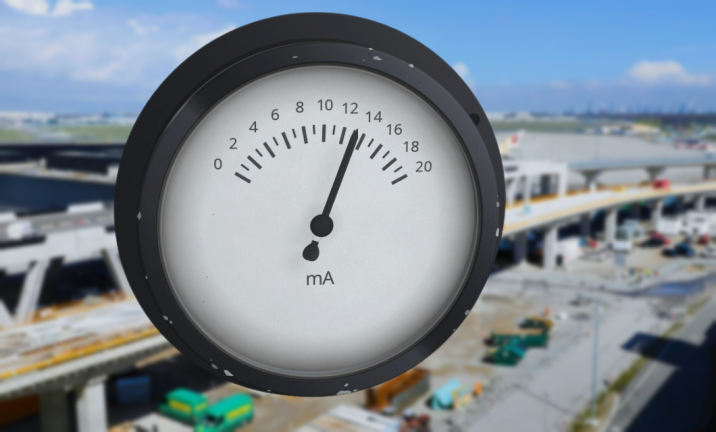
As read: **13** mA
